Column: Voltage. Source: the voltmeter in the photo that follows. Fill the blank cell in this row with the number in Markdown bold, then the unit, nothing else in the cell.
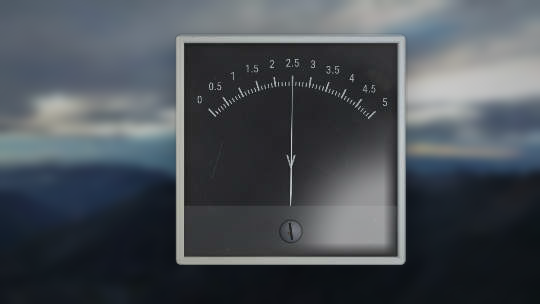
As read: **2.5** V
